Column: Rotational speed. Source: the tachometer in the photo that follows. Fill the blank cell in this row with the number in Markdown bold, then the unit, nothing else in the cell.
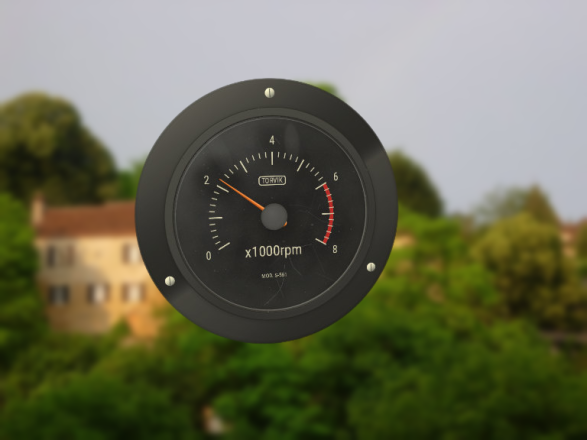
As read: **2200** rpm
